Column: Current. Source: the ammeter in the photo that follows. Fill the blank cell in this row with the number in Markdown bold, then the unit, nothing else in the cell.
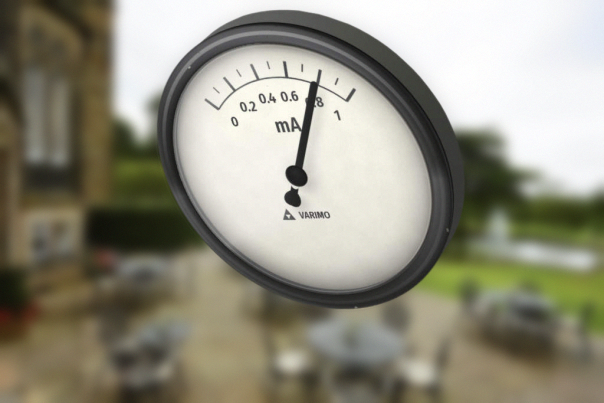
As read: **0.8** mA
